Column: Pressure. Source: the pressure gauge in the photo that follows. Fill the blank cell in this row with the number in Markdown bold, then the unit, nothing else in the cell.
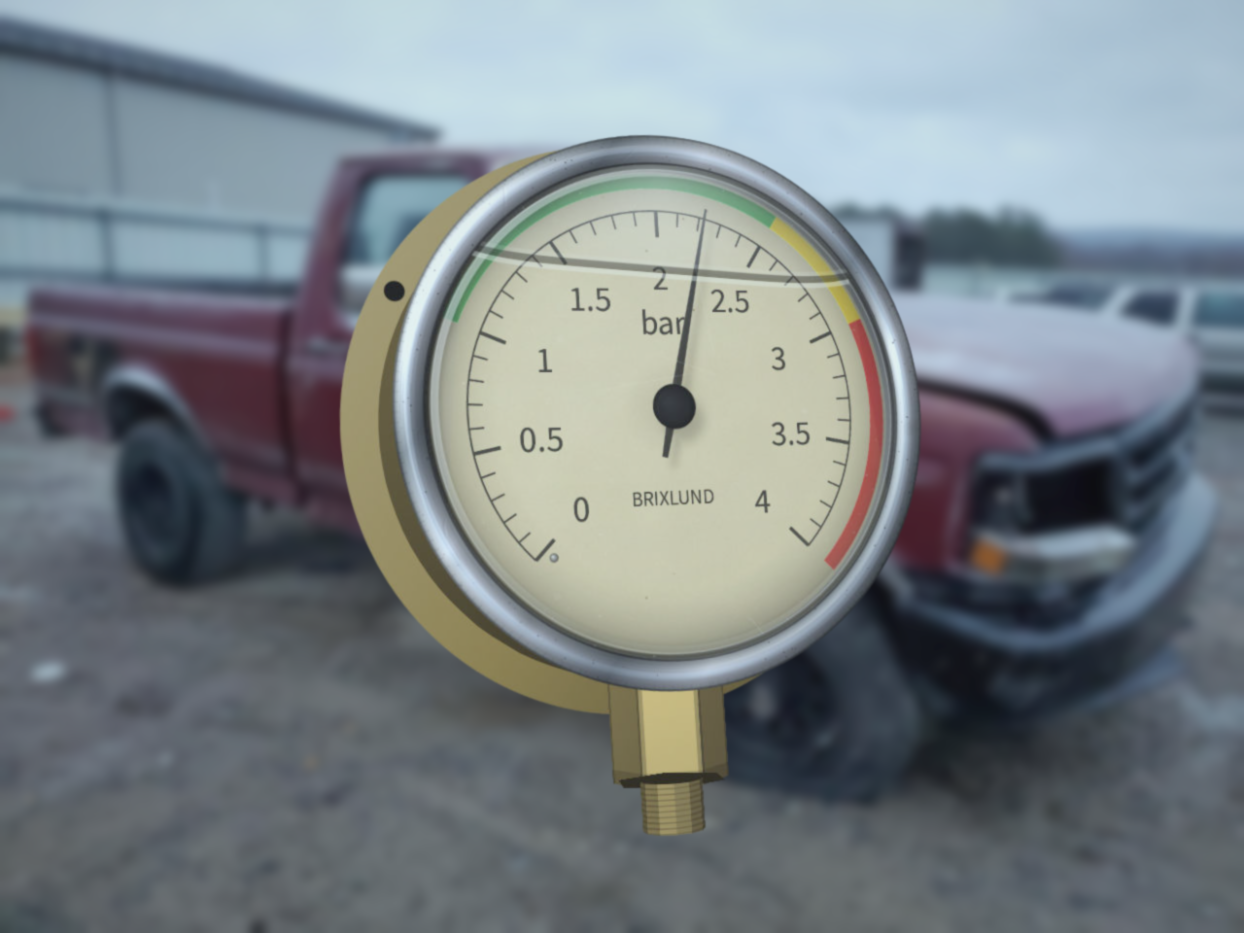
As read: **2.2** bar
